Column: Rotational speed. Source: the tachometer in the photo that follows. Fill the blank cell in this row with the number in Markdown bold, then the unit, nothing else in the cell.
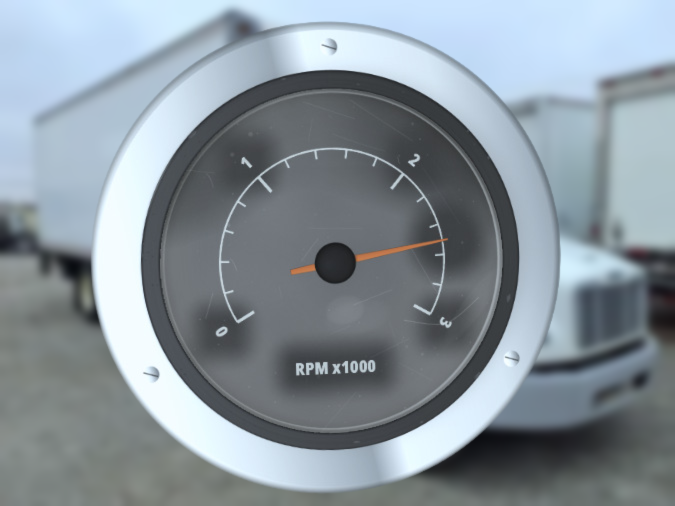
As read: **2500** rpm
